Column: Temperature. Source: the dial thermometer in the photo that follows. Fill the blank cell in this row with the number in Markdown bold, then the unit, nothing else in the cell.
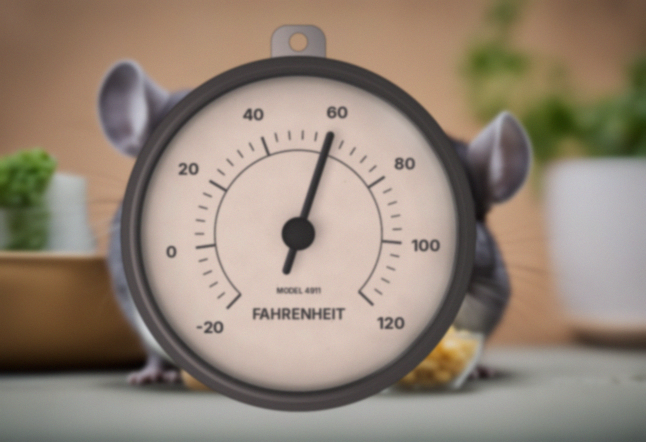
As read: **60** °F
